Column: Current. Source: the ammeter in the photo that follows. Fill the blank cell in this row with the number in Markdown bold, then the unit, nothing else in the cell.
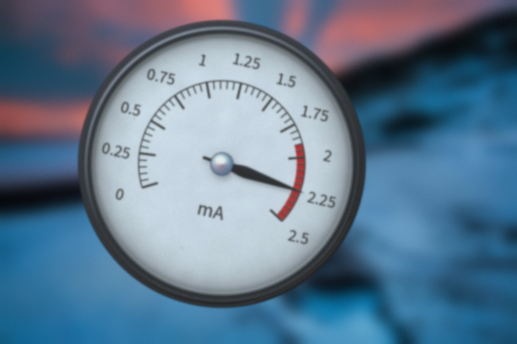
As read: **2.25** mA
